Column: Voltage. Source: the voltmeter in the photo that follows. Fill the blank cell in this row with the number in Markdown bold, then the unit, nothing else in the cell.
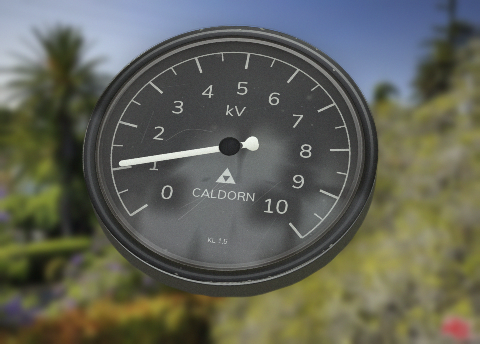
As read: **1** kV
